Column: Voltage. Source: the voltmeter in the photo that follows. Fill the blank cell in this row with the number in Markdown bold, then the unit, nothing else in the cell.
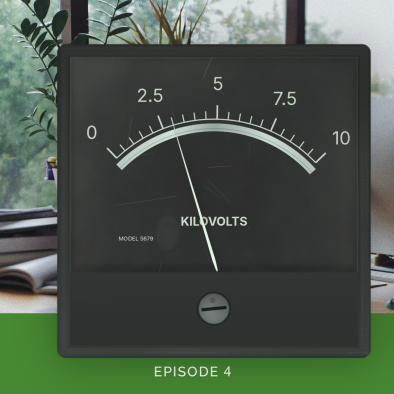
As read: **3** kV
